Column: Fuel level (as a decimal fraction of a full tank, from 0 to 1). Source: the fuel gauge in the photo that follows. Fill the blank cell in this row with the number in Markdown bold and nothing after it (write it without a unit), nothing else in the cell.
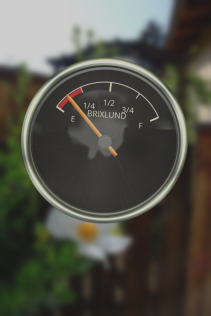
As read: **0.125**
